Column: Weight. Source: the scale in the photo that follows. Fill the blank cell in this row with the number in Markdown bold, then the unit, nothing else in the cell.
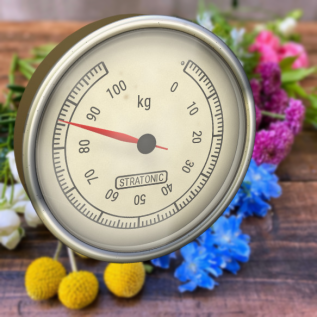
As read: **86** kg
